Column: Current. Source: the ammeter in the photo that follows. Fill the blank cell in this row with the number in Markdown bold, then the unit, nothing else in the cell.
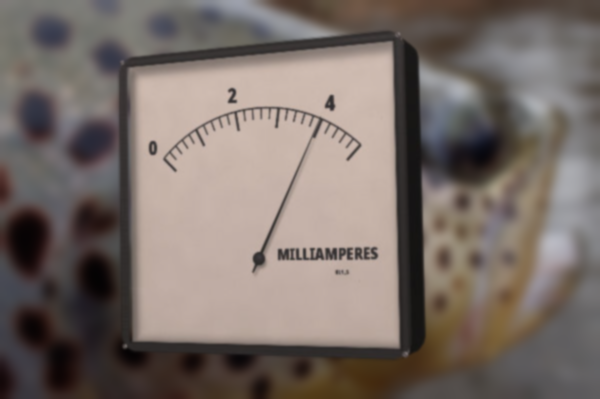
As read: **4** mA
